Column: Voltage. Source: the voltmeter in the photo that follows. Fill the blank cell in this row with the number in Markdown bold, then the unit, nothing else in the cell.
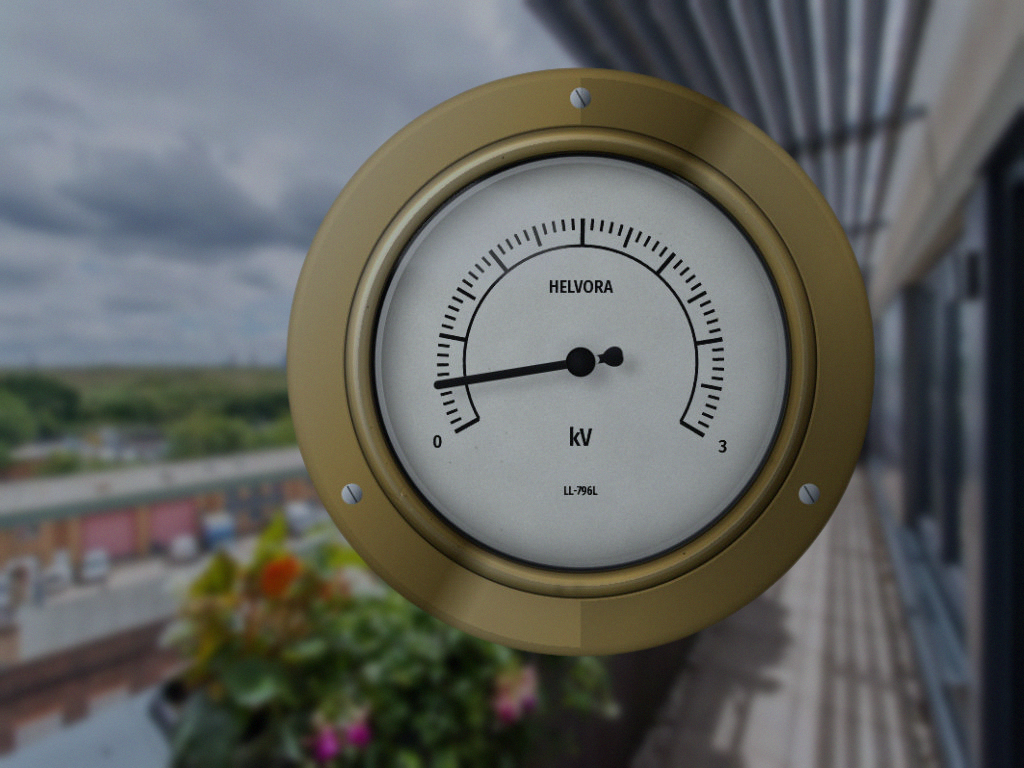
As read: **0.25** kV
